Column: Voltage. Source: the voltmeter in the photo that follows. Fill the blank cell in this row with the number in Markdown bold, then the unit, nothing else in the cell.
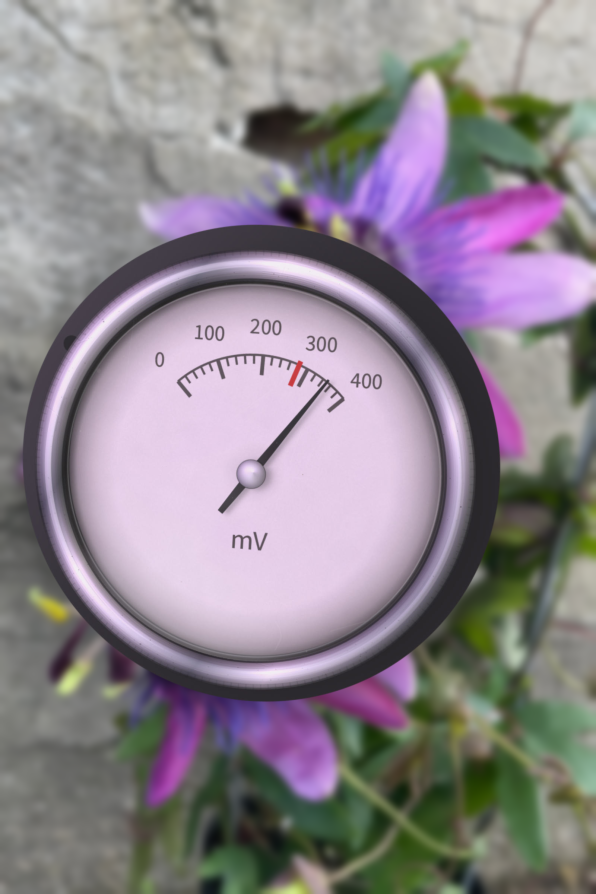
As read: **350** mV
